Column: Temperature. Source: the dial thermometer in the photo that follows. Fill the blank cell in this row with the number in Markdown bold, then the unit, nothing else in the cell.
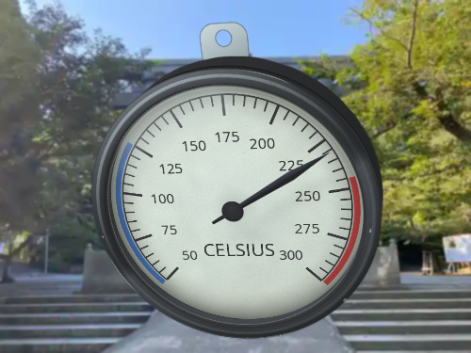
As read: **230** °C
